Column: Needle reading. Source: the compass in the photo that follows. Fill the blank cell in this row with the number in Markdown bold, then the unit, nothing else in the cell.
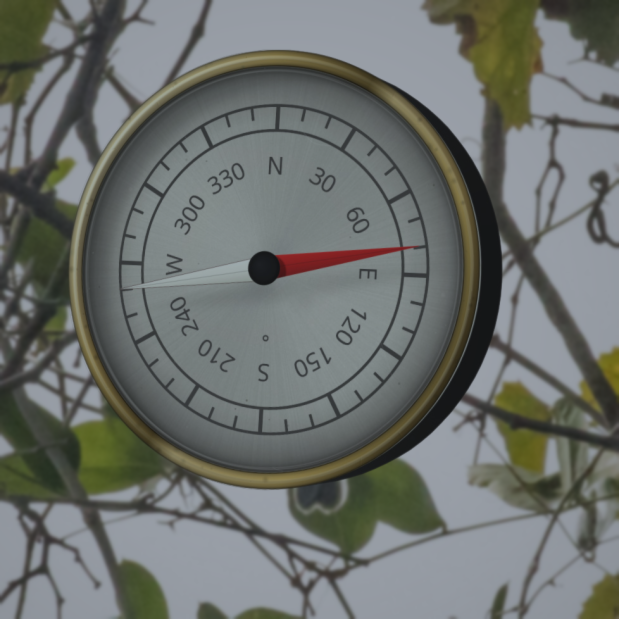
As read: **80** °
